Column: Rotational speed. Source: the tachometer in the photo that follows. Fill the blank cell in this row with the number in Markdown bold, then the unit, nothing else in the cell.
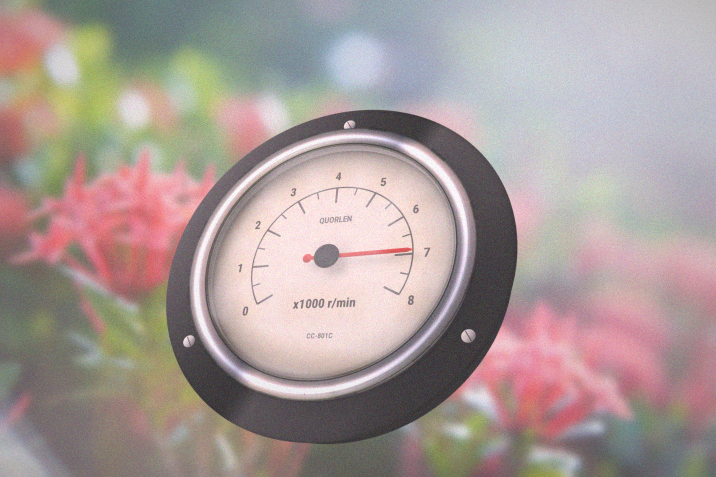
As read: **7000** rpm
